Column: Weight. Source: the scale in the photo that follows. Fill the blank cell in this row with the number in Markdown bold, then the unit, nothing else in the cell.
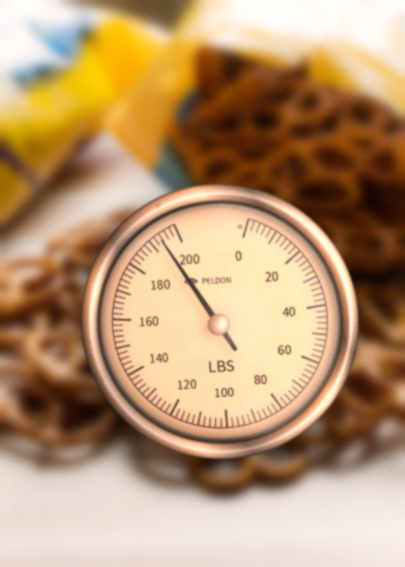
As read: **194** lb
